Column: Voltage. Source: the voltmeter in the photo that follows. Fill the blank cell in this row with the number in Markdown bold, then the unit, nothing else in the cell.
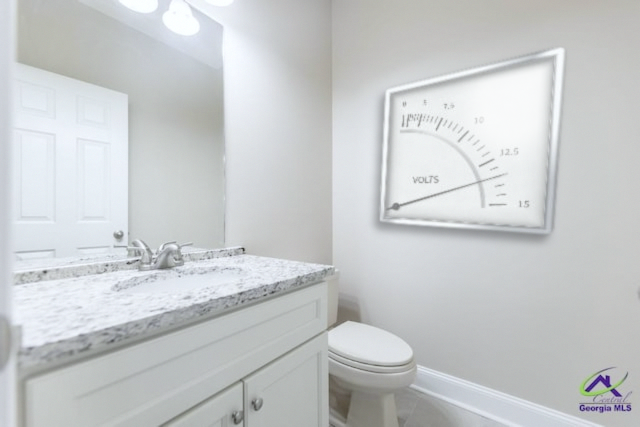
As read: **13.5** V
